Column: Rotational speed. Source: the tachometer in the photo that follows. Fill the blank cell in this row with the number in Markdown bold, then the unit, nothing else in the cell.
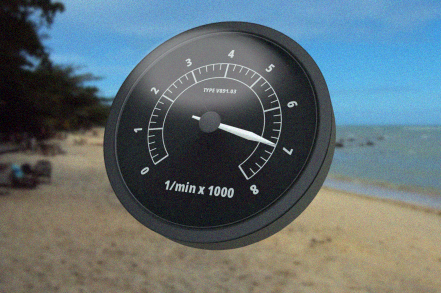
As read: **7000** rpm
